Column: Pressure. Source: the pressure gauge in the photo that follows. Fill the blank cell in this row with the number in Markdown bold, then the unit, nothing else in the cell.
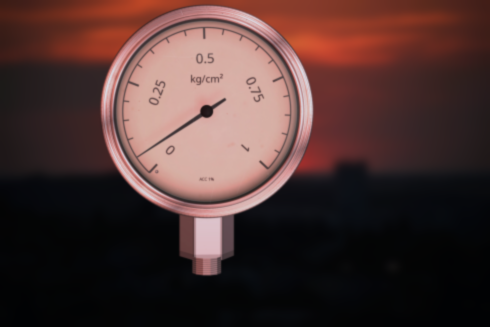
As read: **0.05** kg/cm²
